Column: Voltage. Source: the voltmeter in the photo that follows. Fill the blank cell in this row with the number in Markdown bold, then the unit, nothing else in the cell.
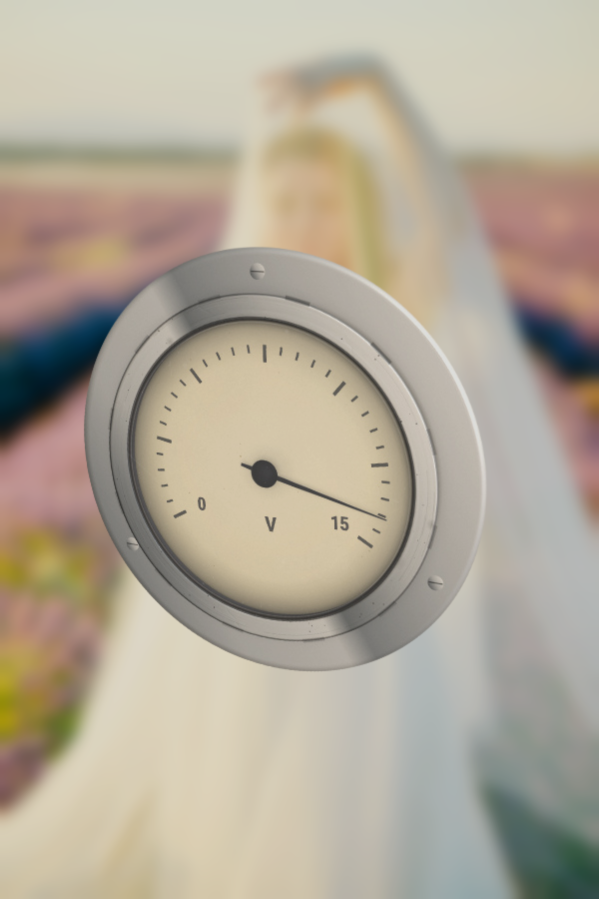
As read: **14** V
